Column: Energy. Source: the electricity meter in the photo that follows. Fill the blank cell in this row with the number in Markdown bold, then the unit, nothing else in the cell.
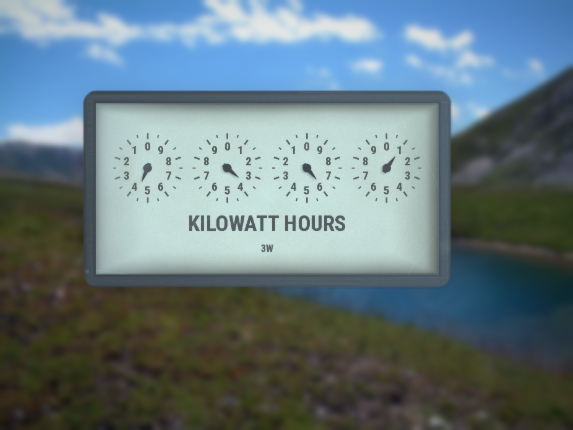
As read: **4361** kWh
